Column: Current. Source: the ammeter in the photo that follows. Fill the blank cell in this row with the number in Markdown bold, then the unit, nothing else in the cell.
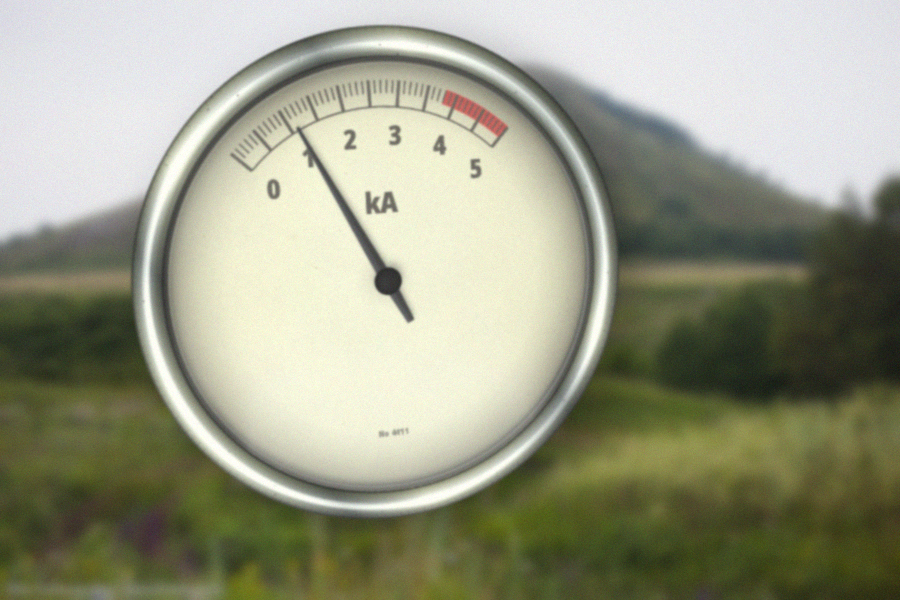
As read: **1.1** kA
